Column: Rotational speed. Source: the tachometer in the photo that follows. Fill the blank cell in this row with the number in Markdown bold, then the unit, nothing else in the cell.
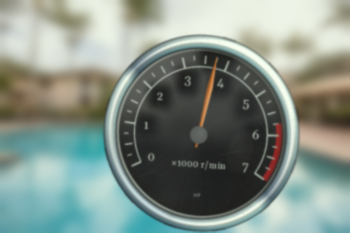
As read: **3750** rpm
